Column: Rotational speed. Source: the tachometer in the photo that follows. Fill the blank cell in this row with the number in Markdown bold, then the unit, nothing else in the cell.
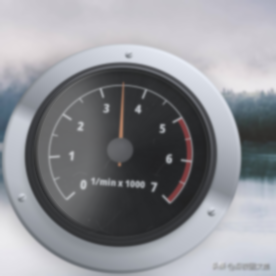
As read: **3500** rpm
